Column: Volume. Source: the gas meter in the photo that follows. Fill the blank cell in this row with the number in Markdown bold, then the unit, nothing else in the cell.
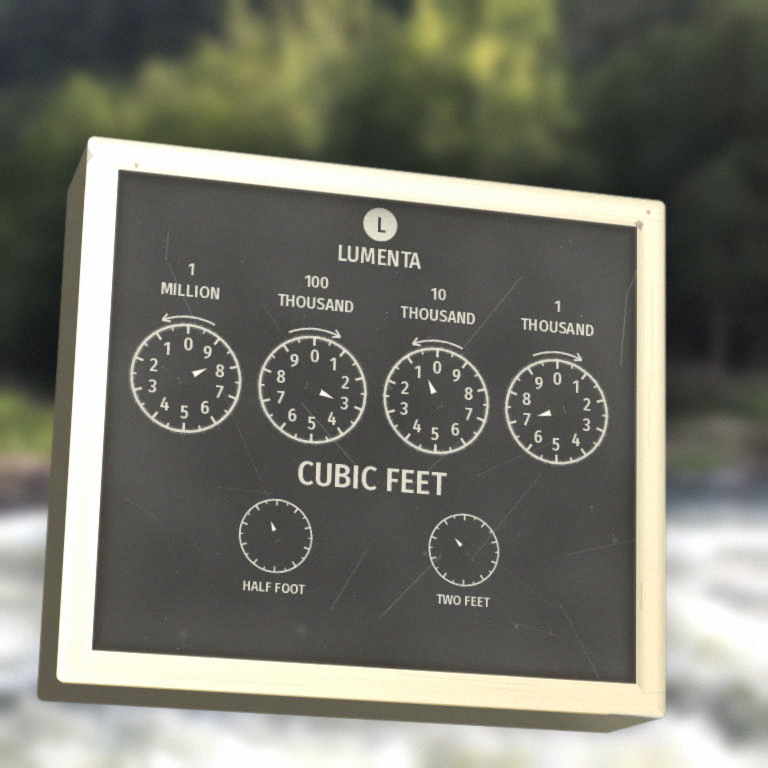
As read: **830700** ft³
